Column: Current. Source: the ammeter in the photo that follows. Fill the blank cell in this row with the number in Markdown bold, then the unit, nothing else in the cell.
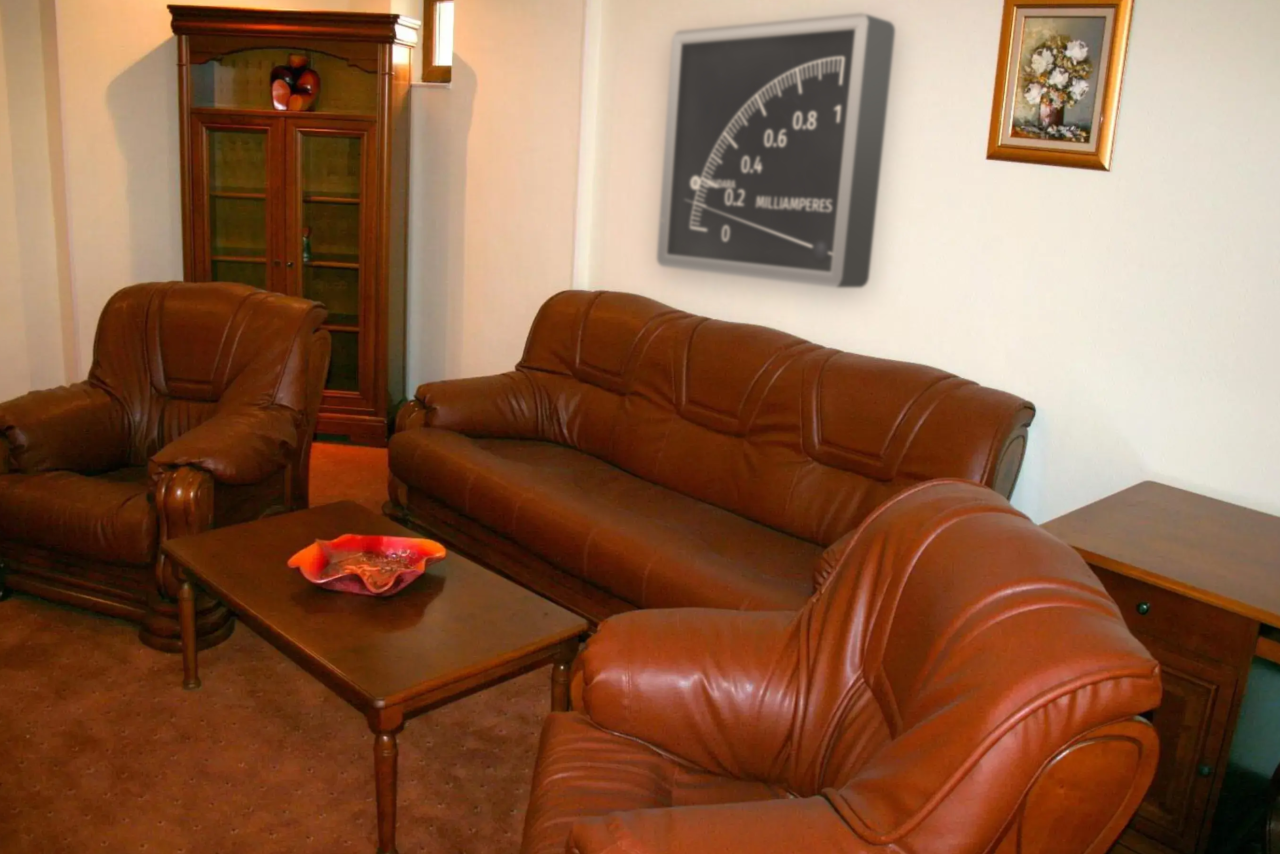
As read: **0.1** mA
